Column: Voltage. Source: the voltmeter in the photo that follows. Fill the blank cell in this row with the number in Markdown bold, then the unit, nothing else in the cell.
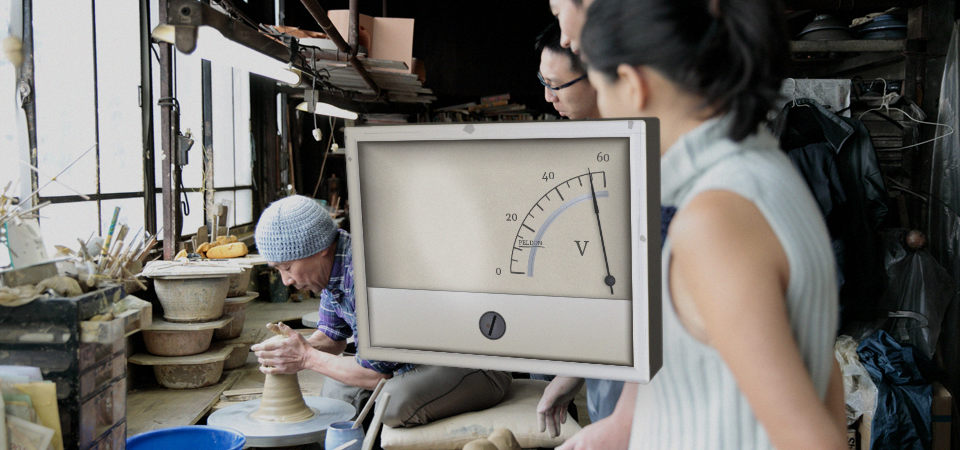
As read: **55** V
